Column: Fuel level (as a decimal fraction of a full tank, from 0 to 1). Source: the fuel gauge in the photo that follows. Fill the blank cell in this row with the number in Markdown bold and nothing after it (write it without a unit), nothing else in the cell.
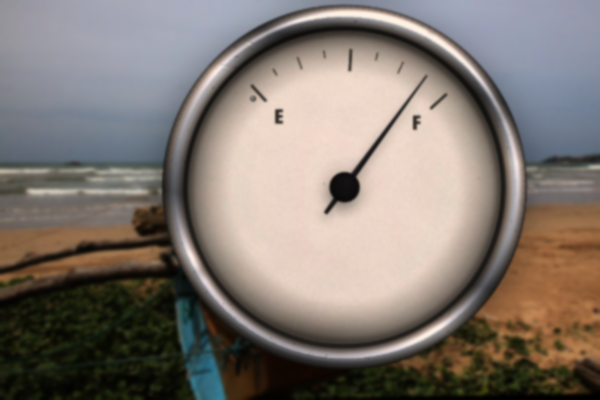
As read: **0.875**
